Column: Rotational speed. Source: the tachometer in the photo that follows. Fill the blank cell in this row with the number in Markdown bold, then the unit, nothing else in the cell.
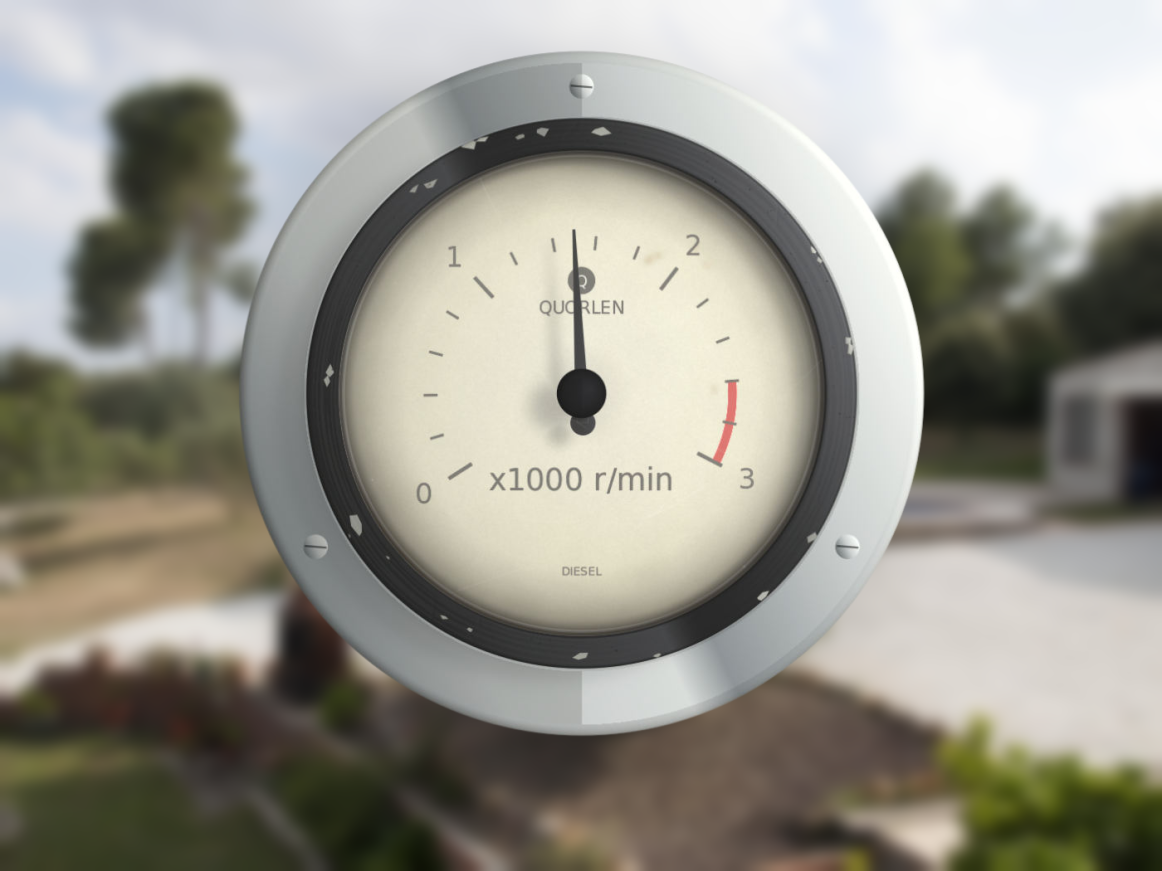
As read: **1500** rpm
